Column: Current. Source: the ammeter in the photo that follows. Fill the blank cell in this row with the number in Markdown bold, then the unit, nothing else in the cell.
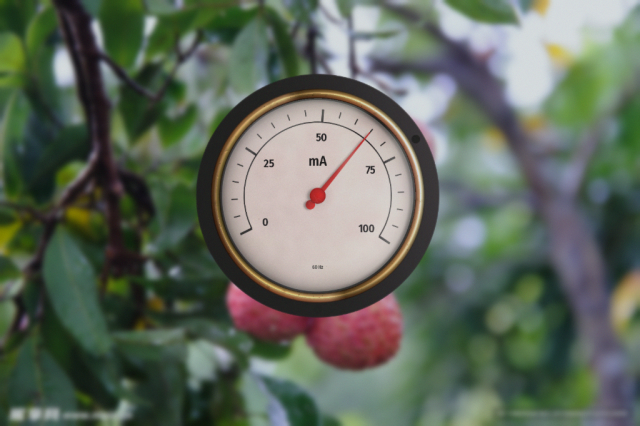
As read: **65** mA
